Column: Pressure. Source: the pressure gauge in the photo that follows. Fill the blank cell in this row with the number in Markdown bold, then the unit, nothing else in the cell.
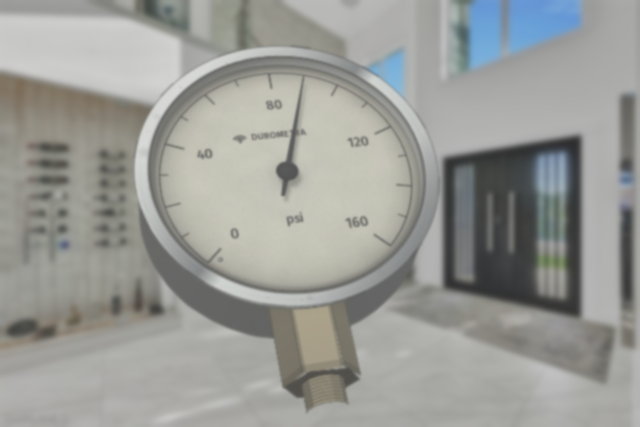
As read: **90** psi
